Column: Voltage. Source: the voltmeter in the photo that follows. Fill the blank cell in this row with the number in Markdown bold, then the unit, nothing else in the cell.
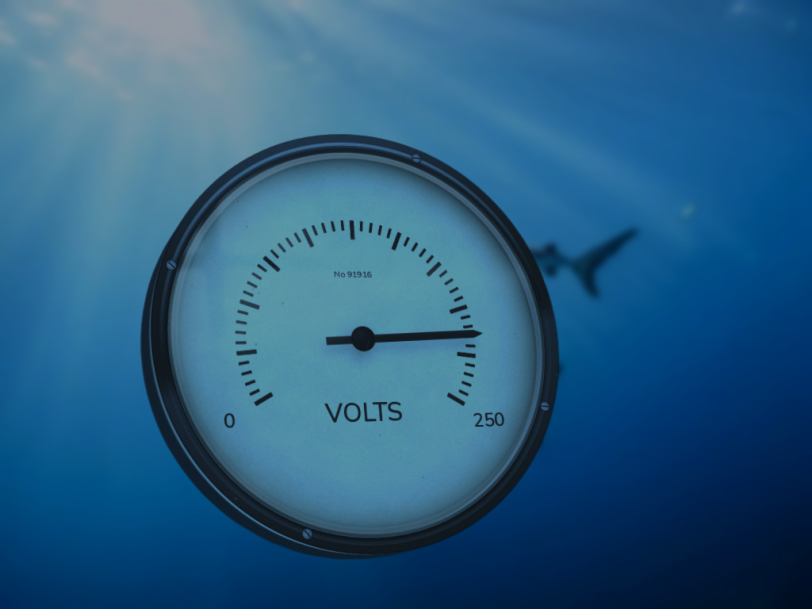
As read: **215** V
